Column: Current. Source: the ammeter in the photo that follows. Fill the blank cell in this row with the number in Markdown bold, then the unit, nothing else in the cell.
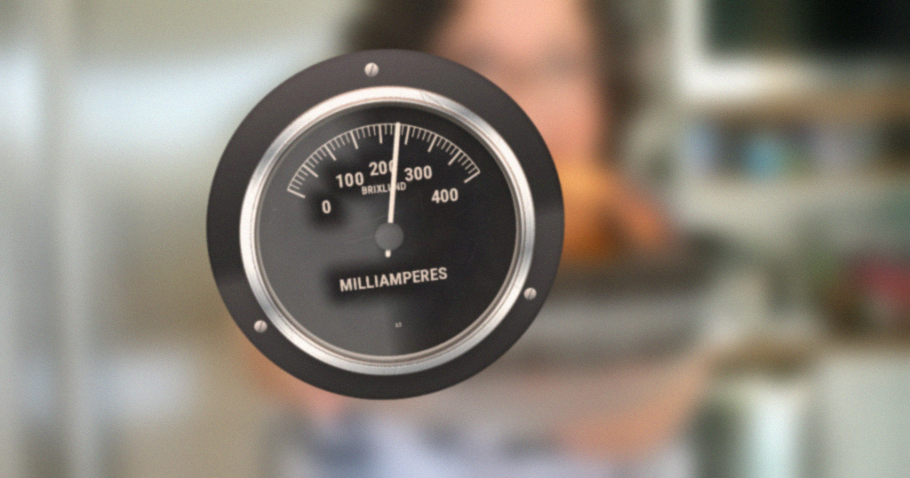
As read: **230** mA
